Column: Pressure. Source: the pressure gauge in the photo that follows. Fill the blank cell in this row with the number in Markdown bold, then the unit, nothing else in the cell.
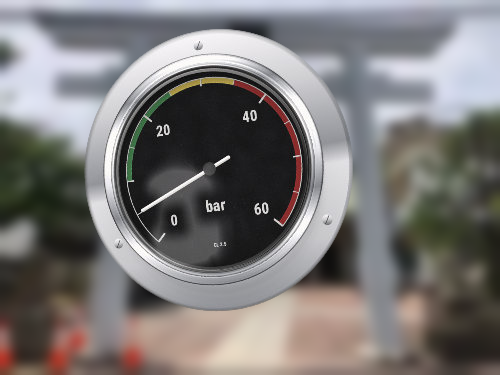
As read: **5** bar
